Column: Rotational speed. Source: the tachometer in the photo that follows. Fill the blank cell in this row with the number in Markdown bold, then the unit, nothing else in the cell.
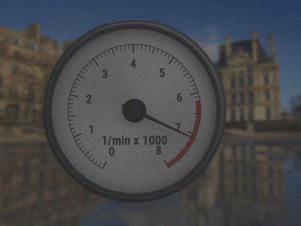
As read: **7100** rpm
